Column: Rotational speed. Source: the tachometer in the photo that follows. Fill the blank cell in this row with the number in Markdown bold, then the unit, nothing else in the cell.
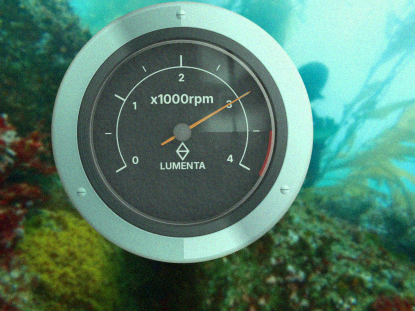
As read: **3000** rpm
